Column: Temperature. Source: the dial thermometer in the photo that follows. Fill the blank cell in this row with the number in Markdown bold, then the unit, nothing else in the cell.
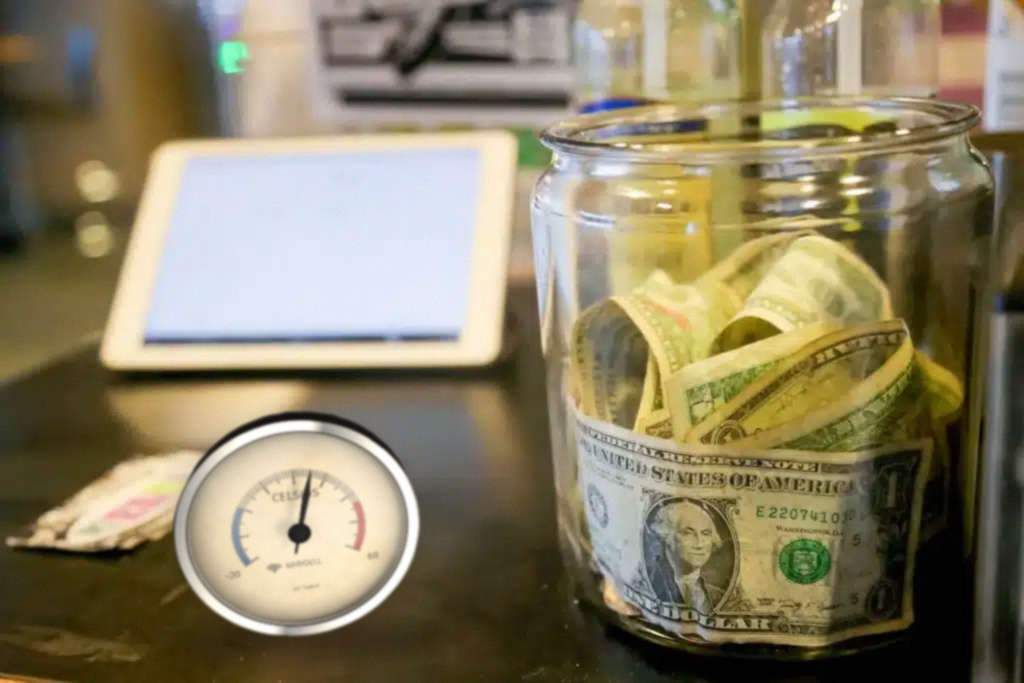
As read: **25** °C
